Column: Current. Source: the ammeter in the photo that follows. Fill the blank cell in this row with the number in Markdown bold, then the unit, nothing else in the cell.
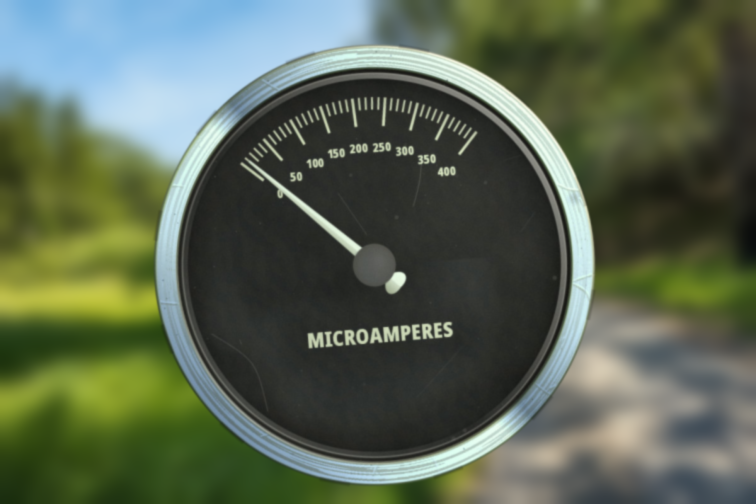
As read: **10** µA
